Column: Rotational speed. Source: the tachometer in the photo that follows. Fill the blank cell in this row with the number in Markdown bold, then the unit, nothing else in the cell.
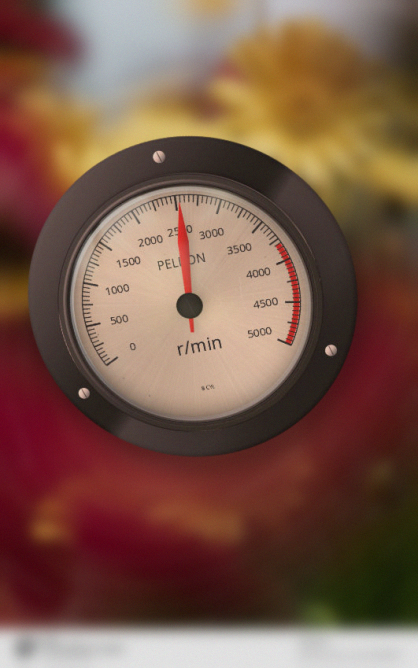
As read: **2550** rpm
